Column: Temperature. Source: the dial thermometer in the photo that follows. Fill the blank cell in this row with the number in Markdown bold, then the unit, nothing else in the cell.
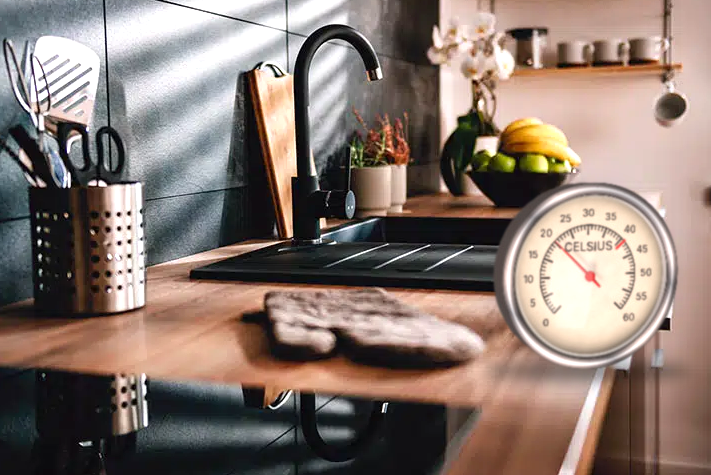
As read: **20** °C
